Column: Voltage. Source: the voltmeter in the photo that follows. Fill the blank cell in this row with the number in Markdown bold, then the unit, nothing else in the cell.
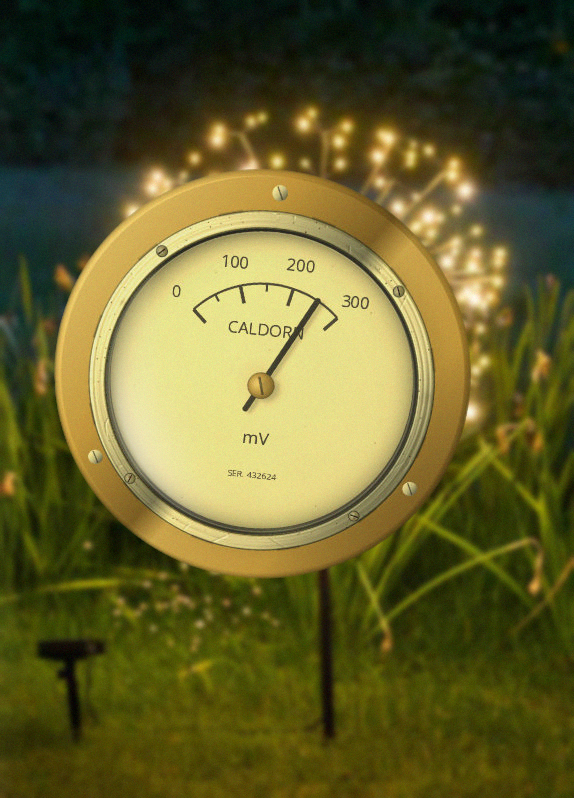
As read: **250** mV
